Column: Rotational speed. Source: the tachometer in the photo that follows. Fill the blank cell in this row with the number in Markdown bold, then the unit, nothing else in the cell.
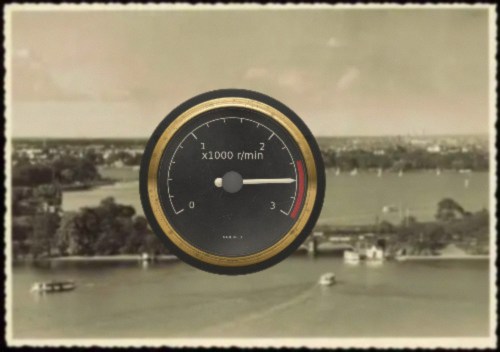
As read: **2600** rpm
